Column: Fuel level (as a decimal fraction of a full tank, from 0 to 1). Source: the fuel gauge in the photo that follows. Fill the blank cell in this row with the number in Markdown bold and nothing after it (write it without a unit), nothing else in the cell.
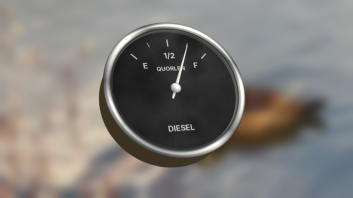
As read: **0.75**
